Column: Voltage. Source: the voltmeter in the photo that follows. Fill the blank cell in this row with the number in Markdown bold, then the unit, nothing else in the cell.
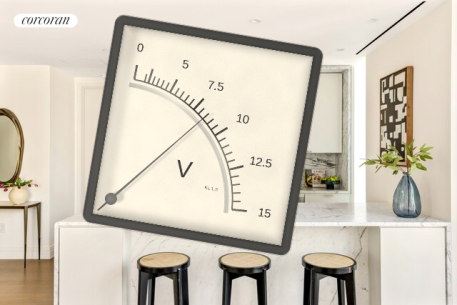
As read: **8.5** V
